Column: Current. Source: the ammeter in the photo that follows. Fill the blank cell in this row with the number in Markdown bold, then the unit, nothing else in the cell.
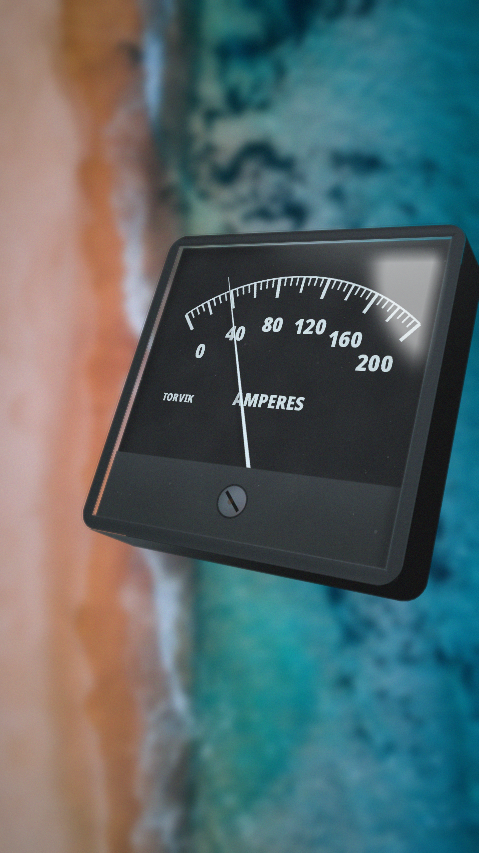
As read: **40** A
